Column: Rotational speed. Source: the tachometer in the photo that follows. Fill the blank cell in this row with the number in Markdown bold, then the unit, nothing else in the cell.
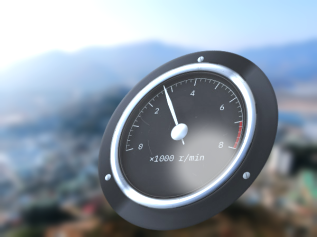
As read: **2800** rpm
